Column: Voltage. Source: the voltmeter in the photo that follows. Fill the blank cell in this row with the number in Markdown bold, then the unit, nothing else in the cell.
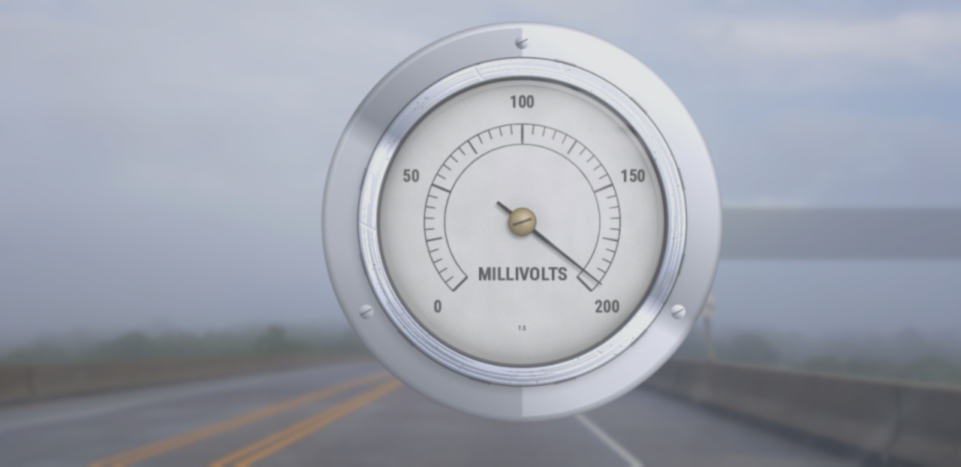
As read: **195** mV
